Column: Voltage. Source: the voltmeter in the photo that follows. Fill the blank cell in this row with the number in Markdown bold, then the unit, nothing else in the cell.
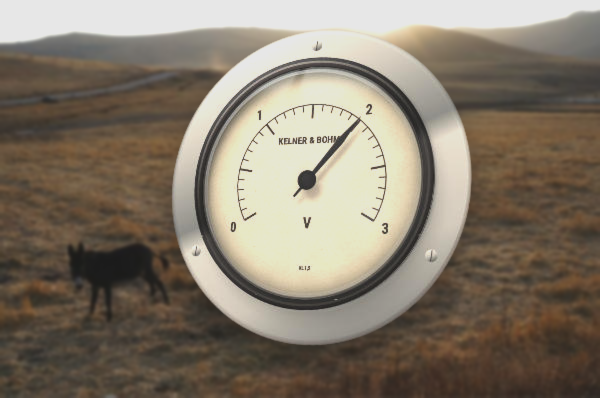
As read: **2** V
